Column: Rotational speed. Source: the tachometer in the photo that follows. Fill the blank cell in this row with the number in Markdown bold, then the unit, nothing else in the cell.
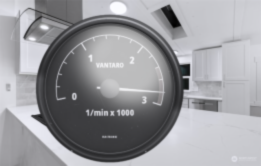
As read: **2800** rpm
